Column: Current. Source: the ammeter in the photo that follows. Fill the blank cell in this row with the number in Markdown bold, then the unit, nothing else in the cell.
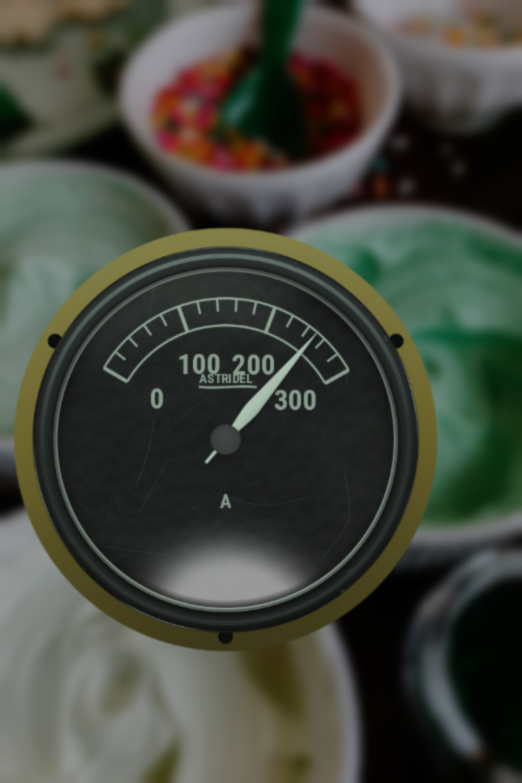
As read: **250** A
